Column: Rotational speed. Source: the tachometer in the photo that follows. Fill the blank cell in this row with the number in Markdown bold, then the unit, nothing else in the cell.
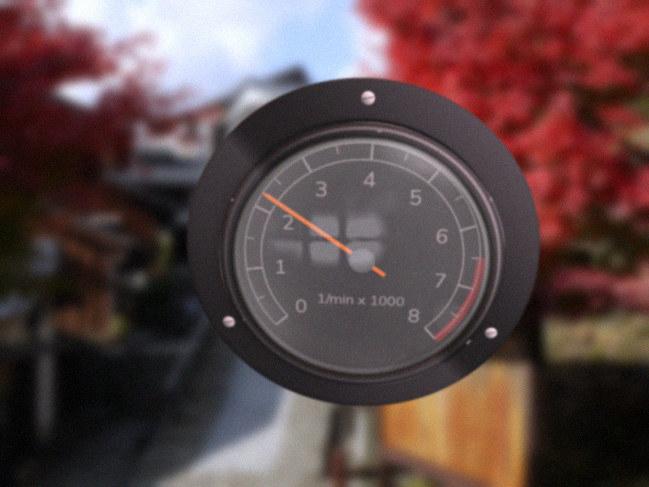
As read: **2250** rpm
